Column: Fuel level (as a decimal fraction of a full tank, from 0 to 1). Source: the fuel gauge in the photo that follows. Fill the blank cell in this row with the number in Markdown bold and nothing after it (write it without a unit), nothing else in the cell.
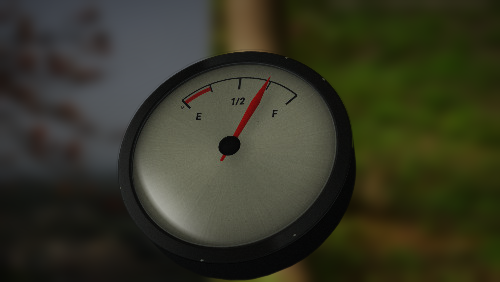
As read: **0.75**
